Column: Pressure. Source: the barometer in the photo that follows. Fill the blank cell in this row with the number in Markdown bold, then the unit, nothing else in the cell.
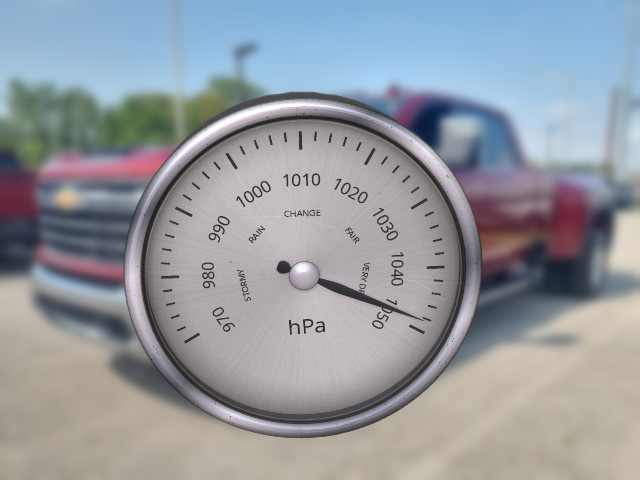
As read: **1048** hPa
